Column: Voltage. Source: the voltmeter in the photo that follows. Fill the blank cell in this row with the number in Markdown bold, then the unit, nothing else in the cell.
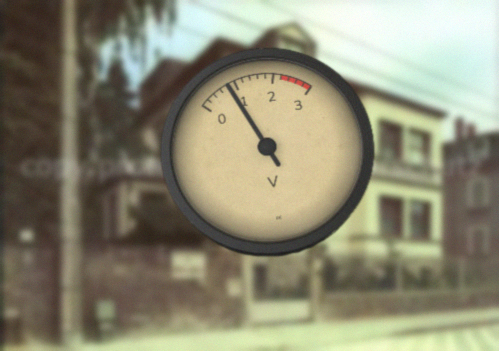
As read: **0.8** V
